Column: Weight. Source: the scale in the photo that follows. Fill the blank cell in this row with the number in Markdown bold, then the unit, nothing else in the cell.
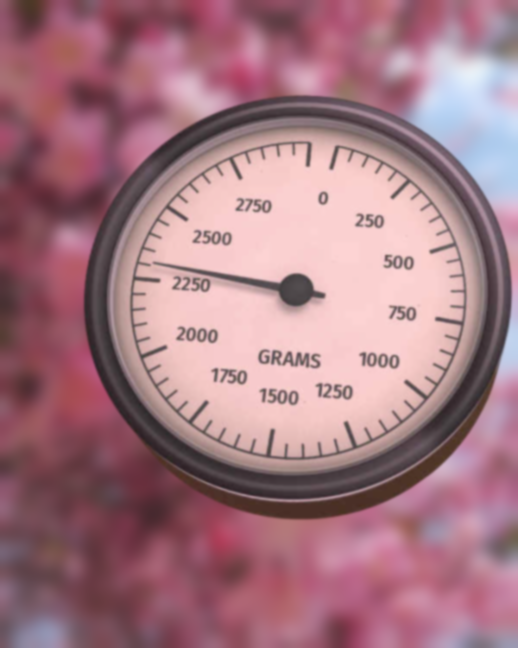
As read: **2300** g
